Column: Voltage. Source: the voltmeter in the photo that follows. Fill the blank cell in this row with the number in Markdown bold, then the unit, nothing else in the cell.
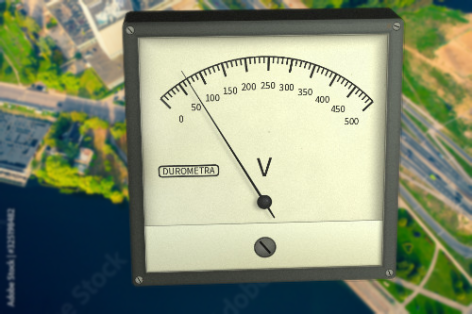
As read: **70** V
